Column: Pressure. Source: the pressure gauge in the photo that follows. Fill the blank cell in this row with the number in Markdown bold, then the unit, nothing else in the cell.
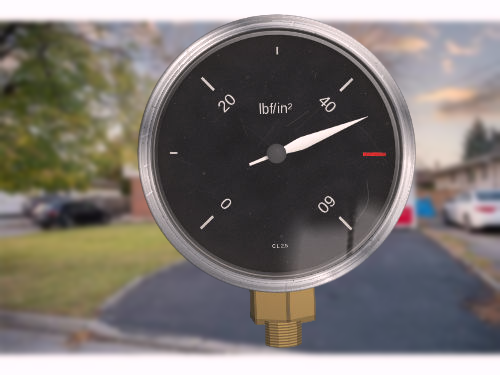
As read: **45** psi
